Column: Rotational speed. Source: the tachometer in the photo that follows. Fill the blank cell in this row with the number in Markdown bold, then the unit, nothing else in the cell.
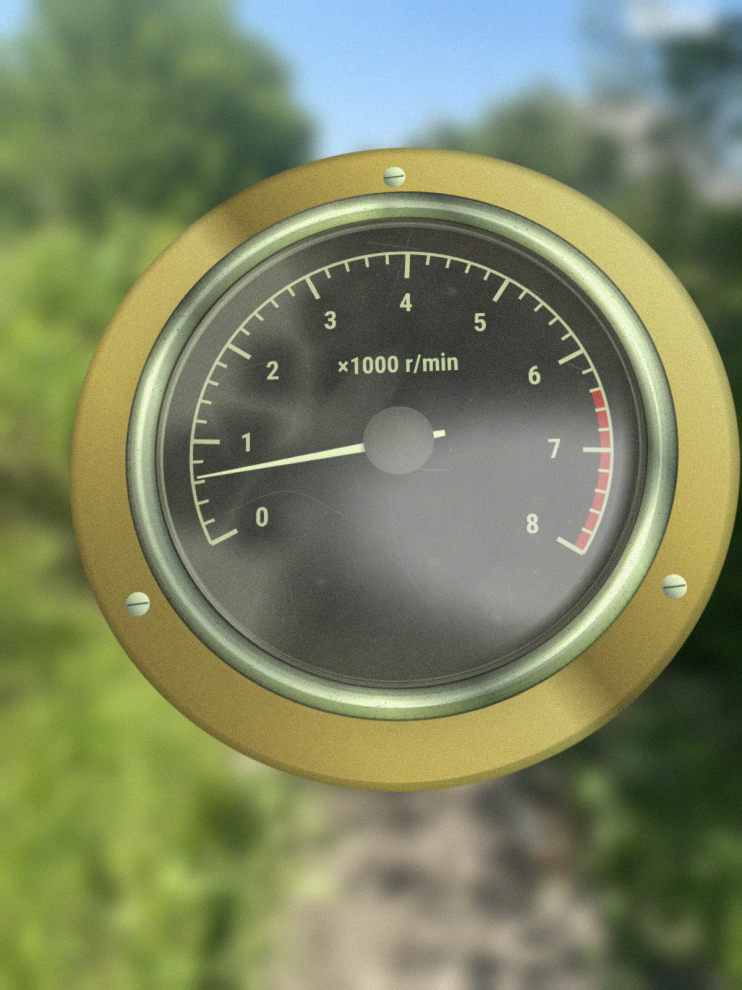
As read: **600** rpm
